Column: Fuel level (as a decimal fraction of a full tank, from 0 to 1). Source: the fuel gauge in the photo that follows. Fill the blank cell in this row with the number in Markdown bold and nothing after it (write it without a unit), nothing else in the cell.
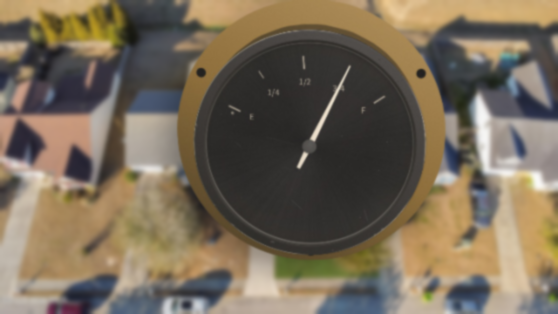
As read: **0.75**
